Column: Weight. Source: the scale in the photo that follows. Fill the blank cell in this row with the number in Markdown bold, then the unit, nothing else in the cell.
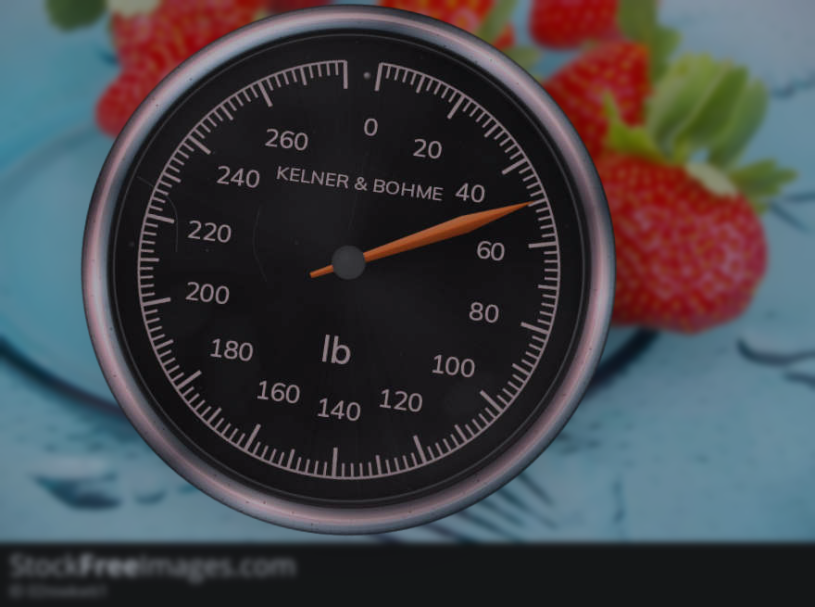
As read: **50** lb
